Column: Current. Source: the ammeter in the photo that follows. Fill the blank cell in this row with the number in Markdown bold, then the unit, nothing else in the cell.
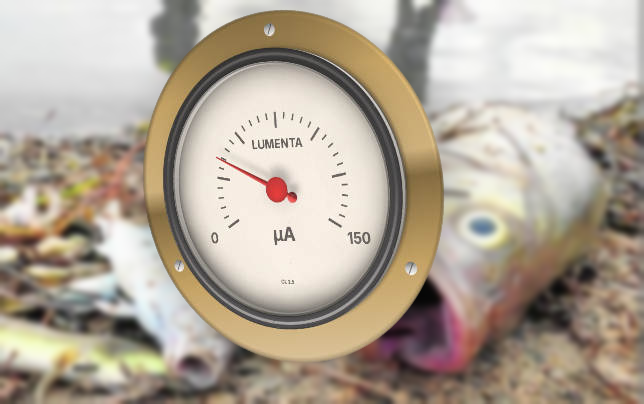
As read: **35** µA
